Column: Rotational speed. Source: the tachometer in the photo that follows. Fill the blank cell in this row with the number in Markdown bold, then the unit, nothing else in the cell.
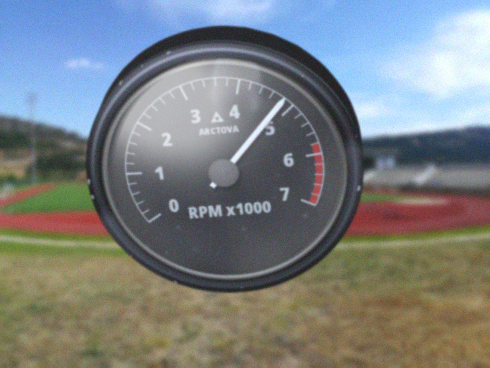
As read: **4800** rpm
